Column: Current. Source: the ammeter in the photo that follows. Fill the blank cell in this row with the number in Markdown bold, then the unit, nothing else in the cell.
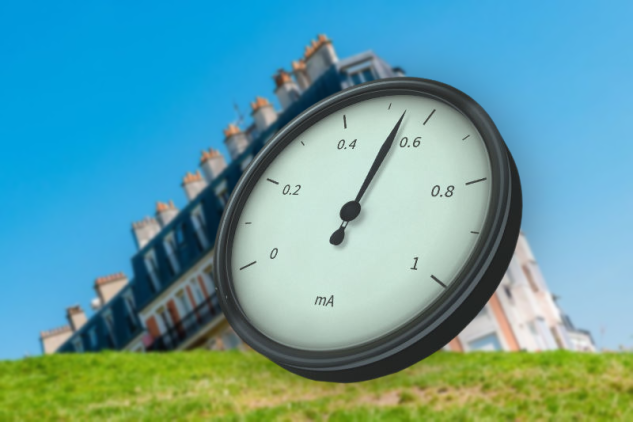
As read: **0.55** mA
